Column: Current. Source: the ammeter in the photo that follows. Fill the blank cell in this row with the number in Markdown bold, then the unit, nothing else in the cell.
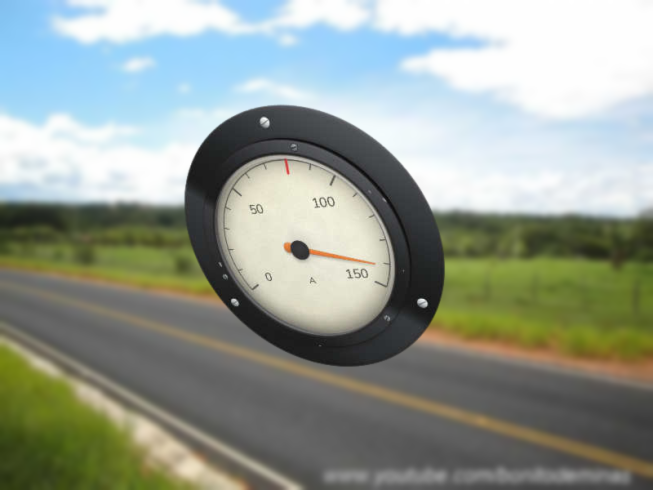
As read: **140** A
